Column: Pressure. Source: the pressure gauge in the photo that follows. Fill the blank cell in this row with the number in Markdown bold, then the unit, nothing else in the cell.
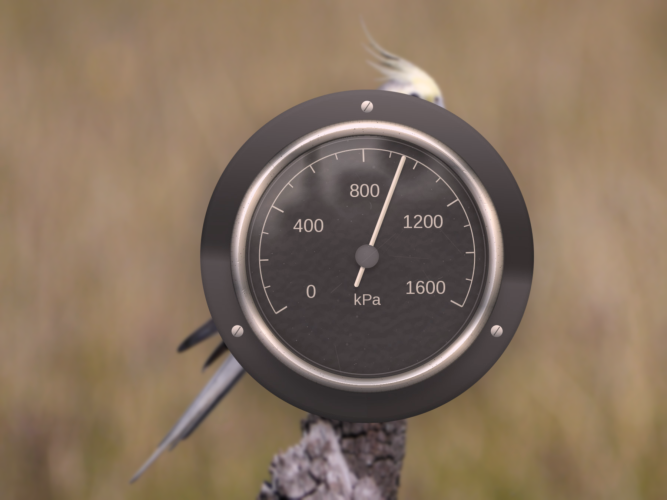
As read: **950** kPa
